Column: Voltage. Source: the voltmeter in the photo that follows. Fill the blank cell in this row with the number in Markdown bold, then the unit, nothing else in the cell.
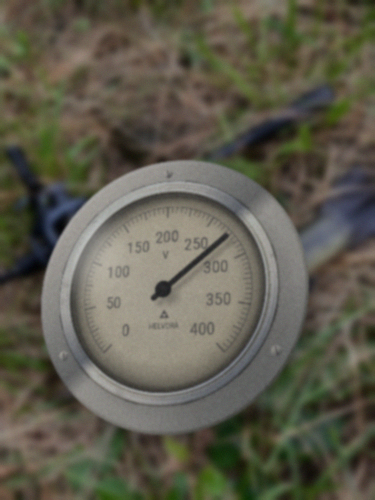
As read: **275** V
